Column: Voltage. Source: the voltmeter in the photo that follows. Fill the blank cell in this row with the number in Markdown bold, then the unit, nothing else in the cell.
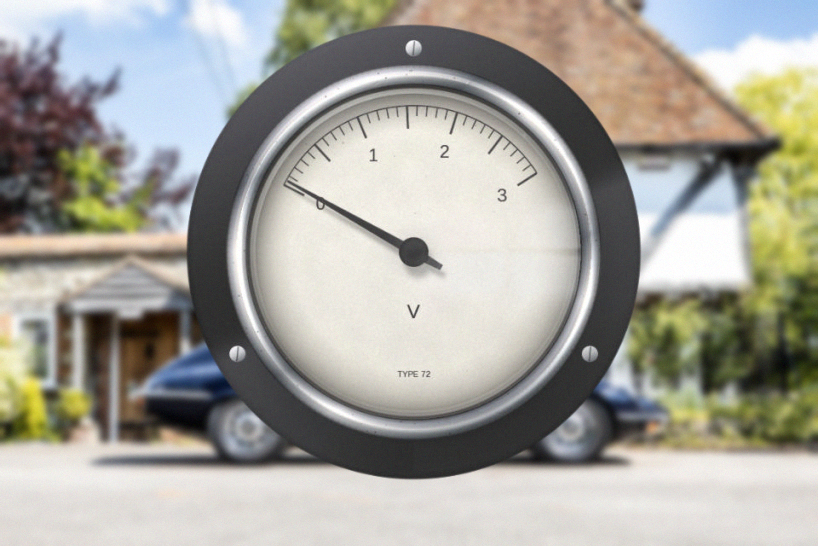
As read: **0.05** V
